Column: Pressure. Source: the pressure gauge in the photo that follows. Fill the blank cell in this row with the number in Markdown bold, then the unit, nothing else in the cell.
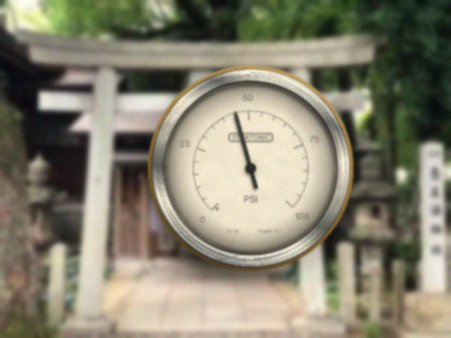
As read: **45** psi
